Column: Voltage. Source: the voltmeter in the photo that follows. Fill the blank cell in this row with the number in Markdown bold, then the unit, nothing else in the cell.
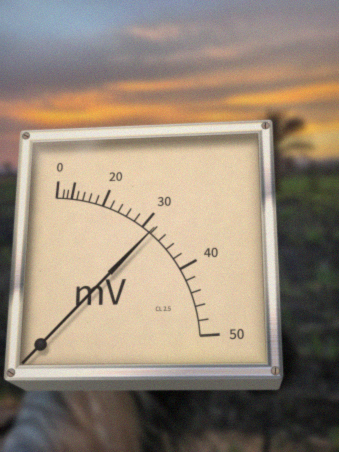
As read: **32** mV
